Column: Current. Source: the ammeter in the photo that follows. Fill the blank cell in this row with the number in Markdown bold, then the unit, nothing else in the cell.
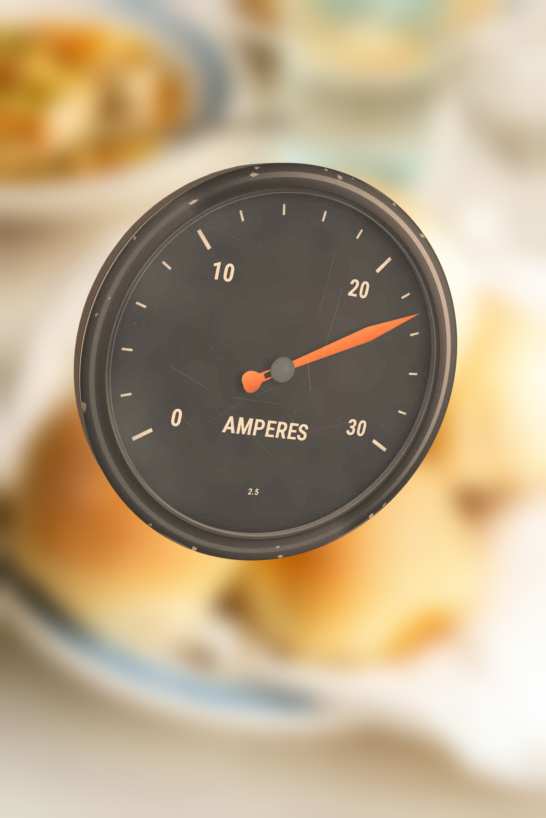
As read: **23** A
